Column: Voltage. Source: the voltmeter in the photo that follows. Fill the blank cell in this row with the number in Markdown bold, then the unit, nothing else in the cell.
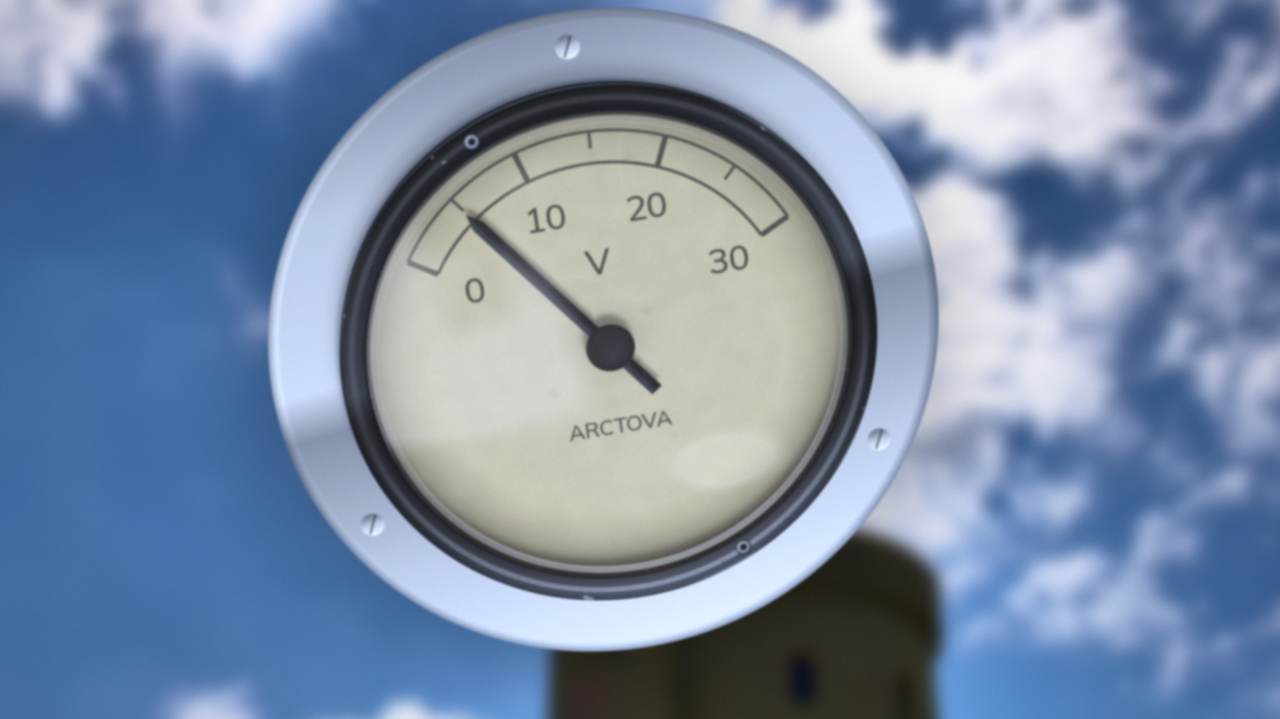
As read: **5** V
